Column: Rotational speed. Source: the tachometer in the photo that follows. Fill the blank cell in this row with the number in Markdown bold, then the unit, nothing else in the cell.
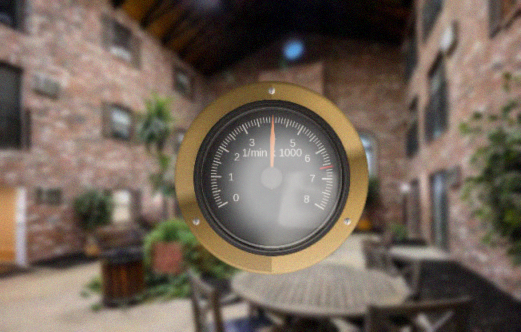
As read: **4000** rpm
